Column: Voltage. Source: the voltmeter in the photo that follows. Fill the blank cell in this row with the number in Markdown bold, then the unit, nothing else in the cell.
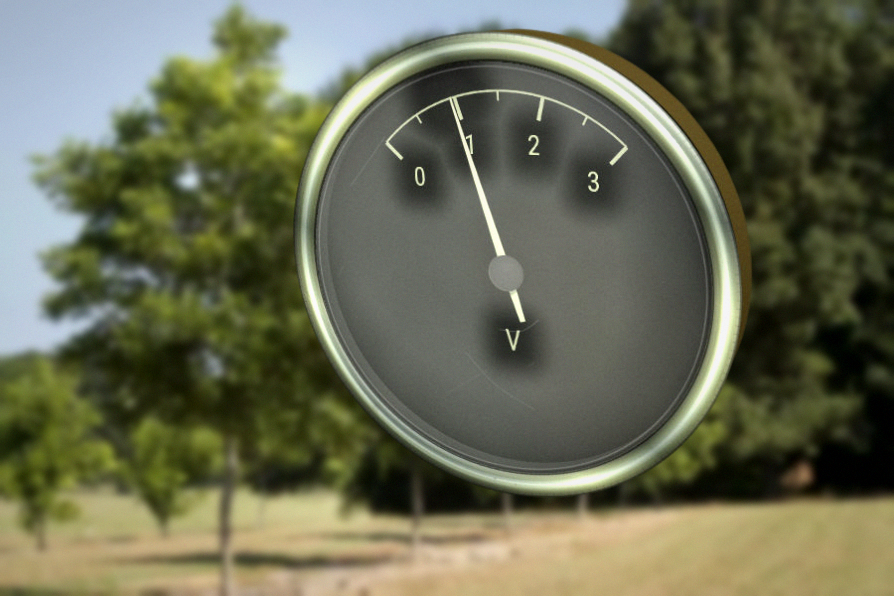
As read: **1** V
